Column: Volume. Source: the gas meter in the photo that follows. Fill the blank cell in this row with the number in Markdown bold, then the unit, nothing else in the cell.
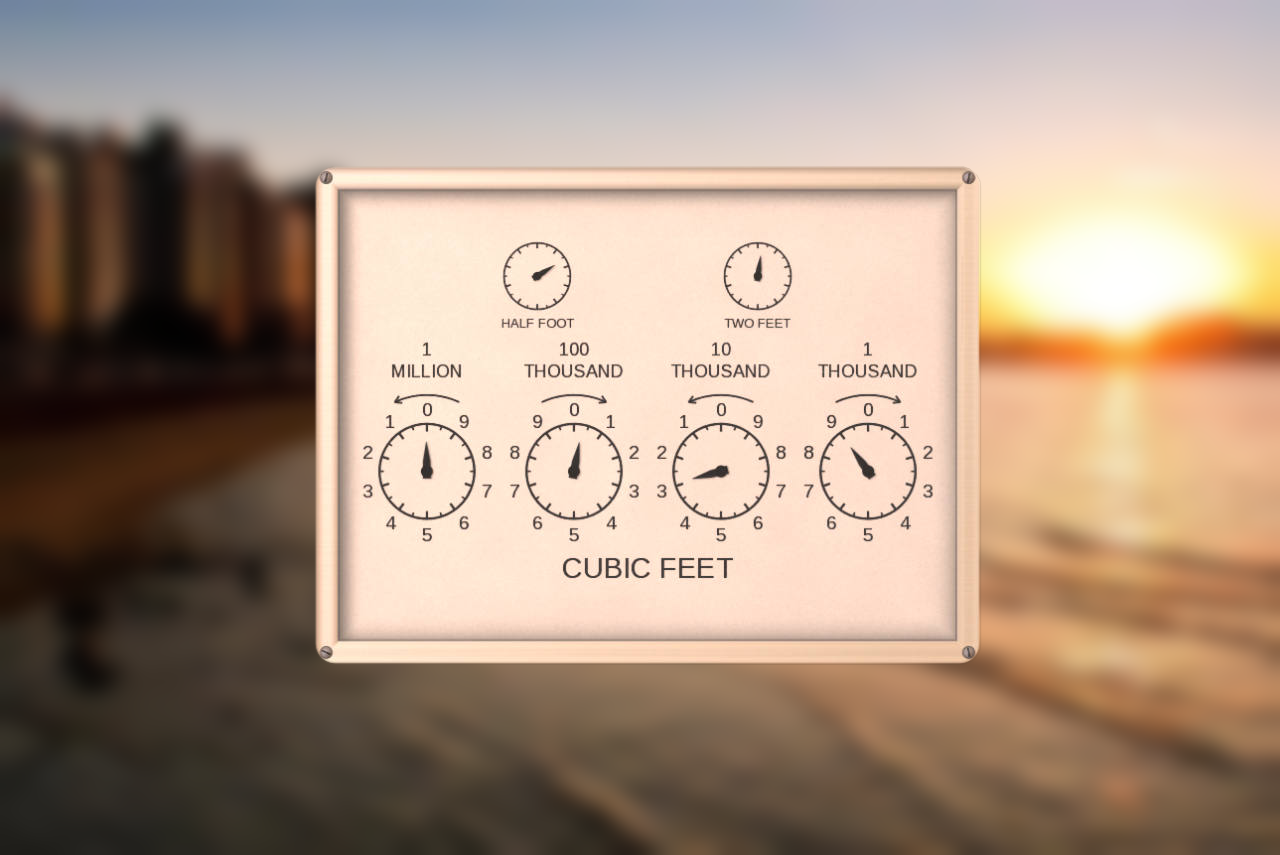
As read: **2900** ft³
